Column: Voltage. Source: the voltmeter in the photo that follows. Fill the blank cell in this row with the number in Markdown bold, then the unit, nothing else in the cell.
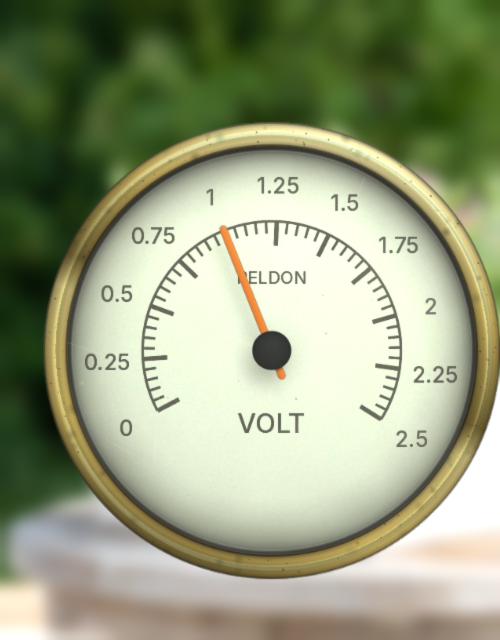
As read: **1** V
